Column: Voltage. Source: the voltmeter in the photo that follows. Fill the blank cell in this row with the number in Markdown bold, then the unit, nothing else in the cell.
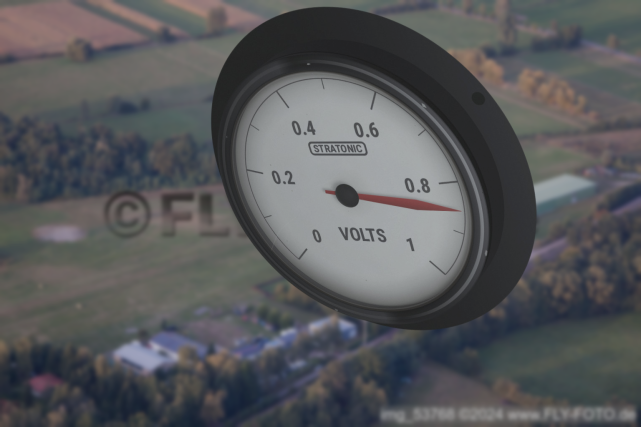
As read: **0.85** V
